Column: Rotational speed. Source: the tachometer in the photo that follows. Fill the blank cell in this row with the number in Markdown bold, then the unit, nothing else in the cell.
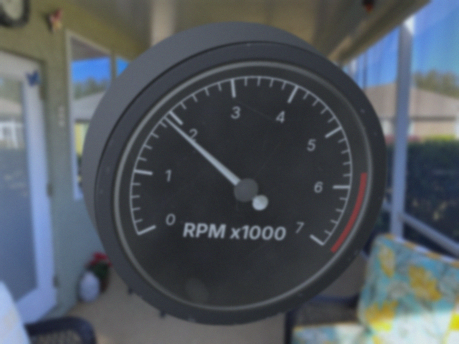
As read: **1900** rpm
